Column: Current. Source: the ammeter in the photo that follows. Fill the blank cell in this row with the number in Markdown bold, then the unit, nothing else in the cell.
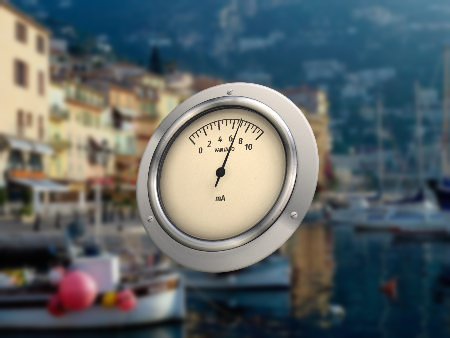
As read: **7** mA
